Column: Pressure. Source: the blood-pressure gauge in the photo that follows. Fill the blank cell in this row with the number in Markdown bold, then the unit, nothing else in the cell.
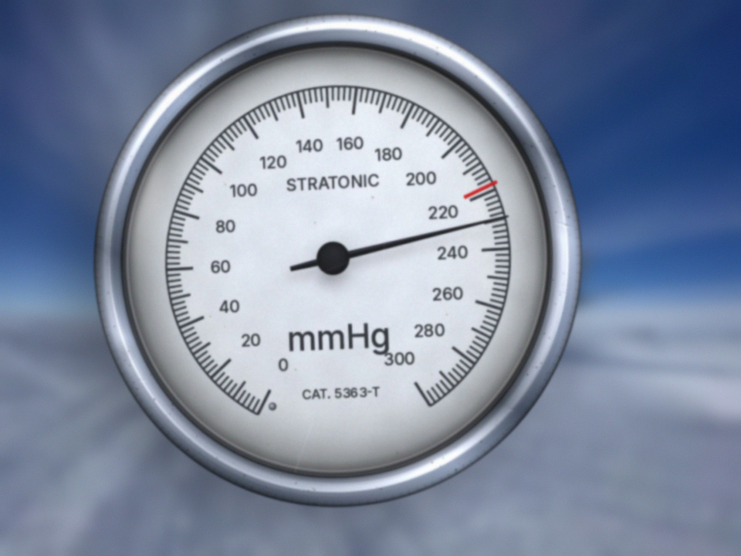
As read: **230** mmHg
